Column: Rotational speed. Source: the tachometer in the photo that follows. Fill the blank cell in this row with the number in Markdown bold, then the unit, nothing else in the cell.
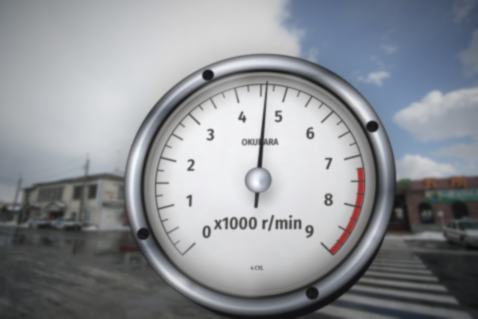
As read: **4625** rpm
